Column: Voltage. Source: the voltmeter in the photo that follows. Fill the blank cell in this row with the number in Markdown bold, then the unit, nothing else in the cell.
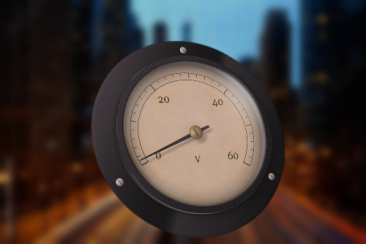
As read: **1** V
